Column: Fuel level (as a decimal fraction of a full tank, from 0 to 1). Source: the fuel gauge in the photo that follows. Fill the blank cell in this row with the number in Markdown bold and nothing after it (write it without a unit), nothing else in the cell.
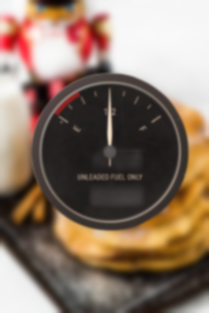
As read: **0.5**
